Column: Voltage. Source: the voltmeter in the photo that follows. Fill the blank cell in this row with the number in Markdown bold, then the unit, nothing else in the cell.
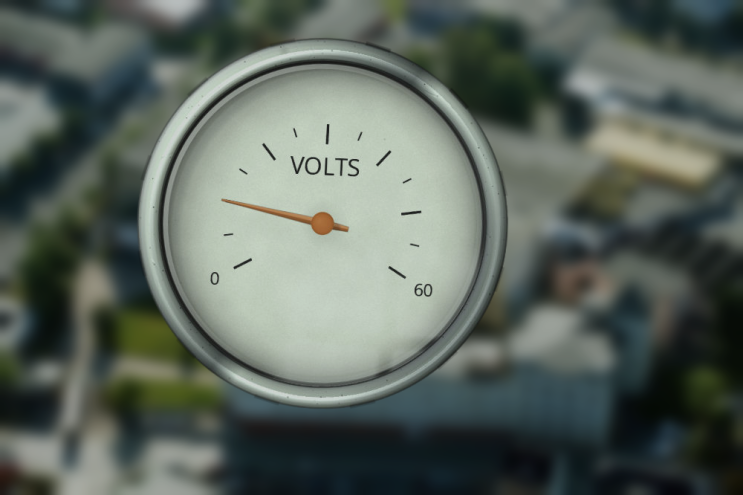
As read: **10** V
